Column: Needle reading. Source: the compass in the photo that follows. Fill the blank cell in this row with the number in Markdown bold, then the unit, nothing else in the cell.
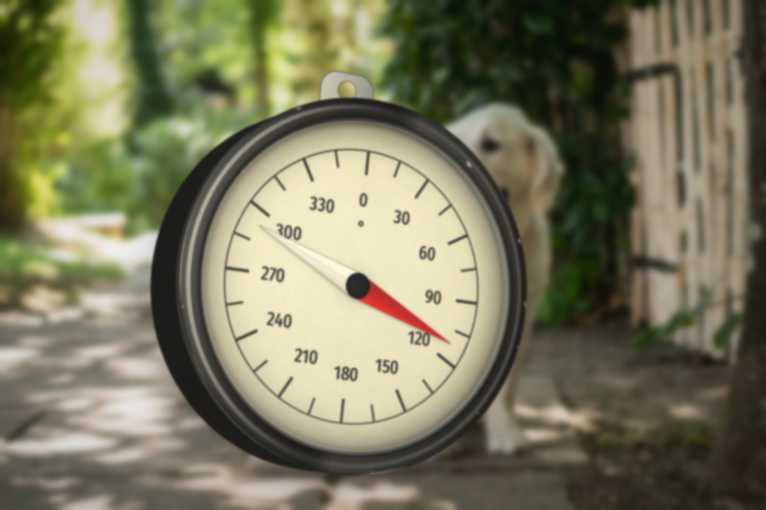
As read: **112.5** °
